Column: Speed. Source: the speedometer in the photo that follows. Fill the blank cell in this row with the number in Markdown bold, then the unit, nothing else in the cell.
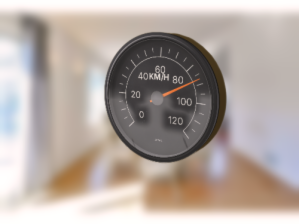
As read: **87.5** km/h
